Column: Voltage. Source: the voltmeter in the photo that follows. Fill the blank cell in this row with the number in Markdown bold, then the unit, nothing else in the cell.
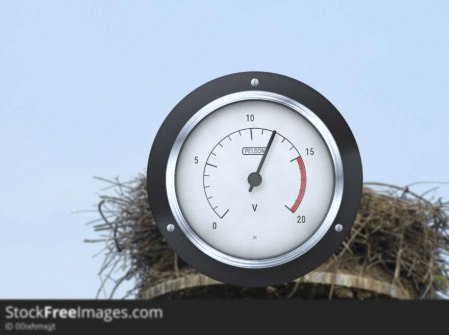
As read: **12** V
